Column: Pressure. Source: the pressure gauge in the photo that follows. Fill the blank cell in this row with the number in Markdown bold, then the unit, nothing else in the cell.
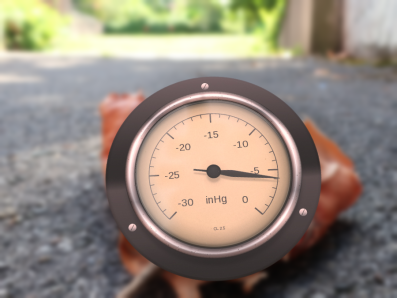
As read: **-4** inHg
